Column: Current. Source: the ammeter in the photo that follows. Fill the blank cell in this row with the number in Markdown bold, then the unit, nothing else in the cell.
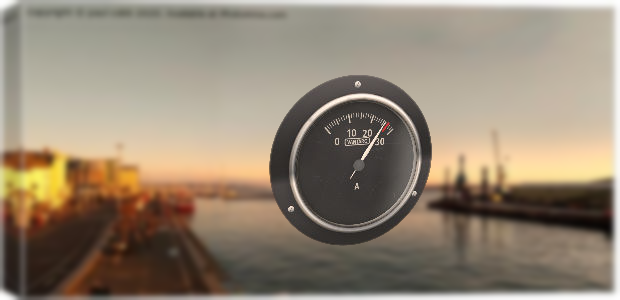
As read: **25** A
